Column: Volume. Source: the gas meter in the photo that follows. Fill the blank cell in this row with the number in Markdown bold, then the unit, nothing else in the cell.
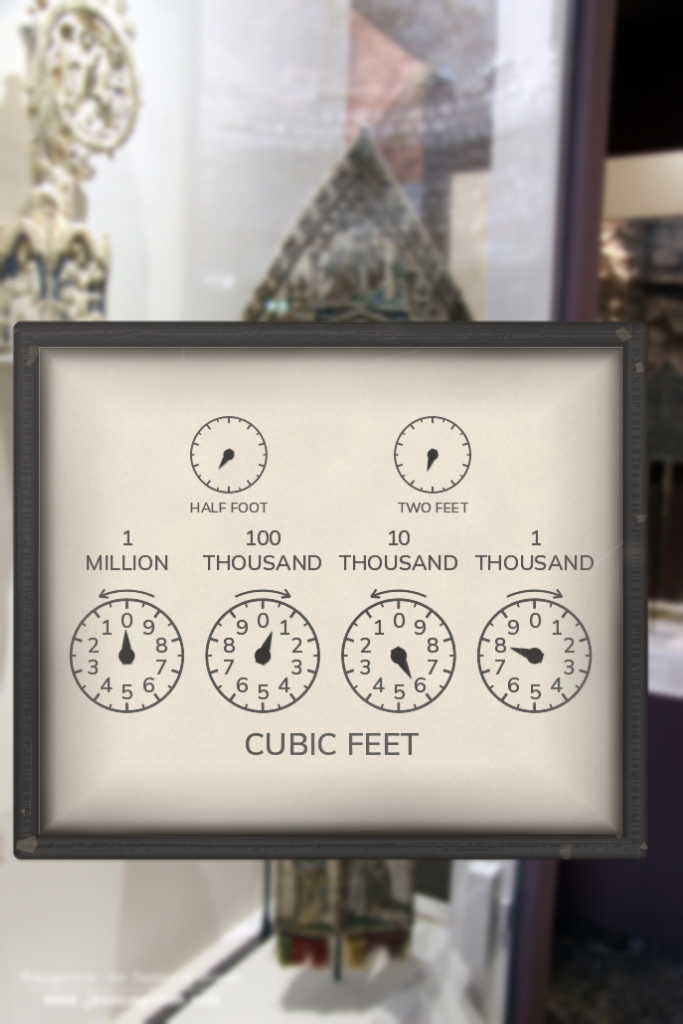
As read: **5800** ft³
